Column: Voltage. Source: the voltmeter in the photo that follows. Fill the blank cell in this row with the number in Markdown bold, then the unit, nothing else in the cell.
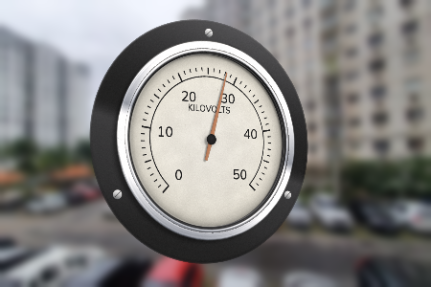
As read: **28** kV
